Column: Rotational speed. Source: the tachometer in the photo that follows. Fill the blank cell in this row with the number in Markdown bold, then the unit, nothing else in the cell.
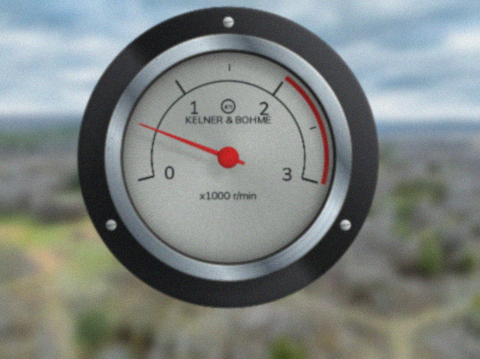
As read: **500** rpm
